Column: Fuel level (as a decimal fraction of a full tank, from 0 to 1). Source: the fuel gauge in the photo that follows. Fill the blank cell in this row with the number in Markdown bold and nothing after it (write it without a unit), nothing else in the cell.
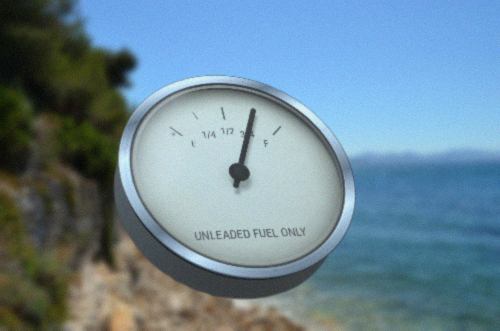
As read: **0.75**
